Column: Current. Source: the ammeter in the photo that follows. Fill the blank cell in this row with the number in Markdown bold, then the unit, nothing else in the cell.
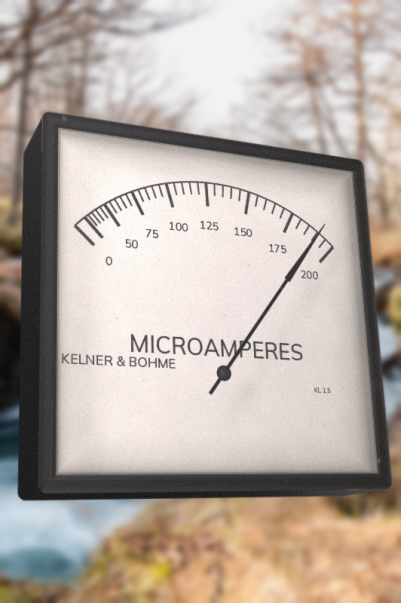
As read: **190** µA
